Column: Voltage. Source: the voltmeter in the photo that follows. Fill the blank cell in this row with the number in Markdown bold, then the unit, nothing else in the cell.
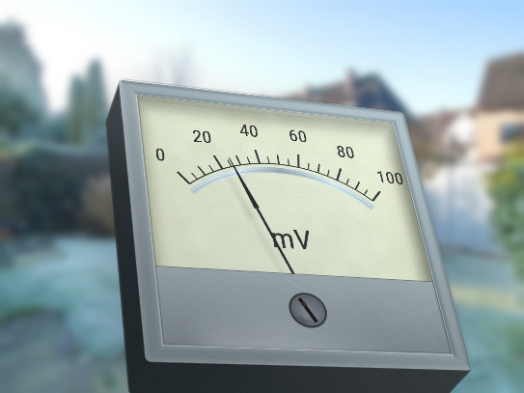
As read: **25** mV
